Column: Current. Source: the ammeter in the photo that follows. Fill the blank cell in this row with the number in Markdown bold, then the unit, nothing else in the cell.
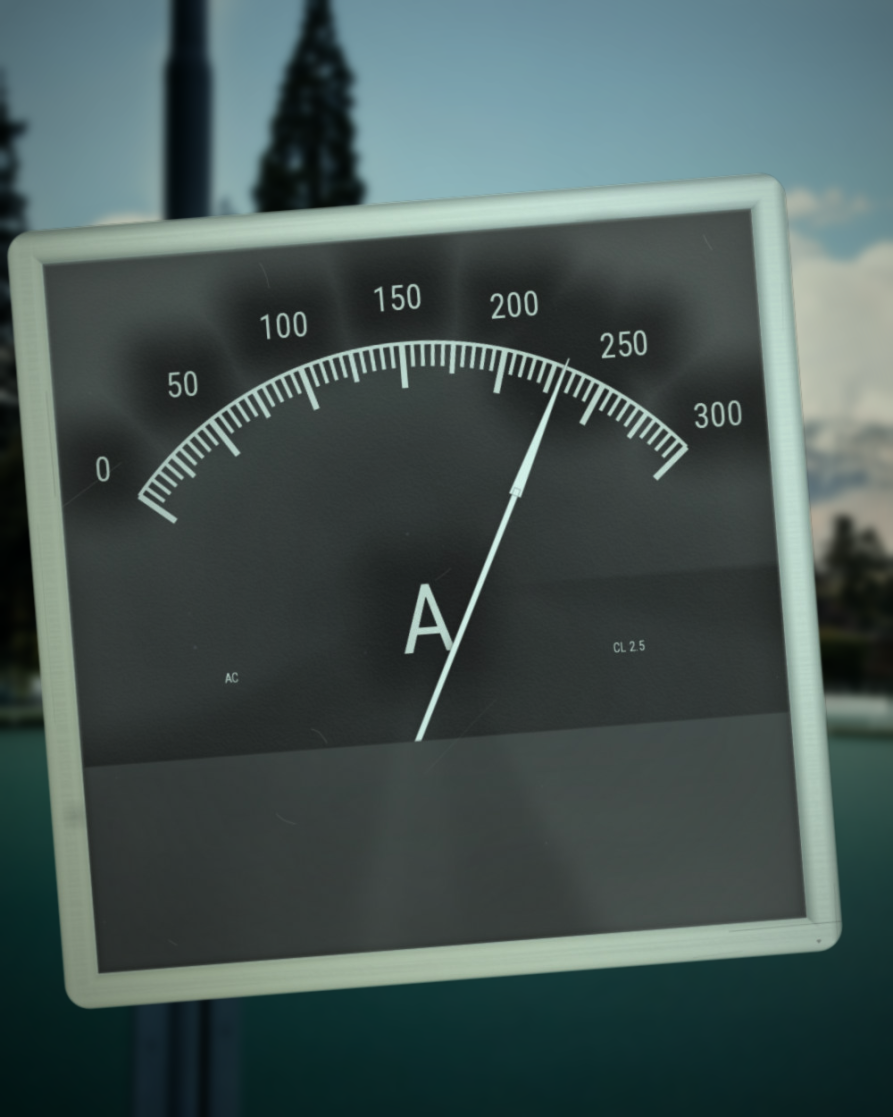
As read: **230** A
